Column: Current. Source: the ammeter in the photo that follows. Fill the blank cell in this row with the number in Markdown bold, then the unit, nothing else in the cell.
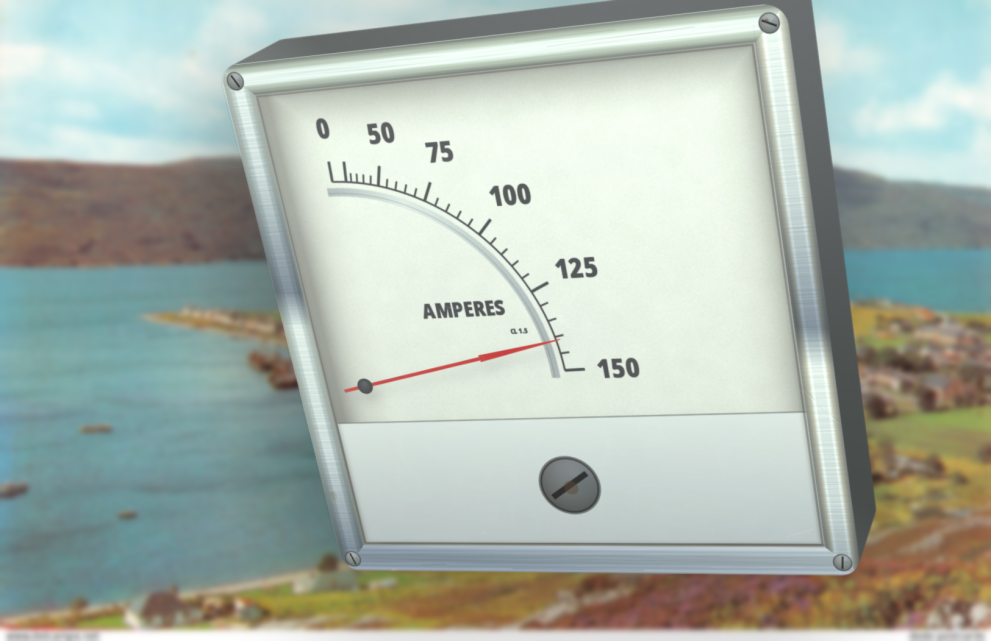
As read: **140** A
